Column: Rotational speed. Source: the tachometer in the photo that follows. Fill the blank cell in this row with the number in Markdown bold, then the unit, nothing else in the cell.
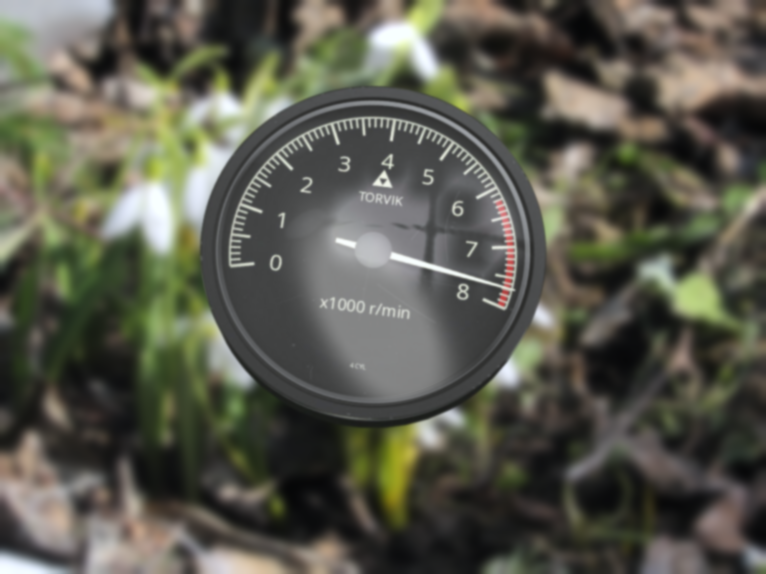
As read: **7700** rpm
